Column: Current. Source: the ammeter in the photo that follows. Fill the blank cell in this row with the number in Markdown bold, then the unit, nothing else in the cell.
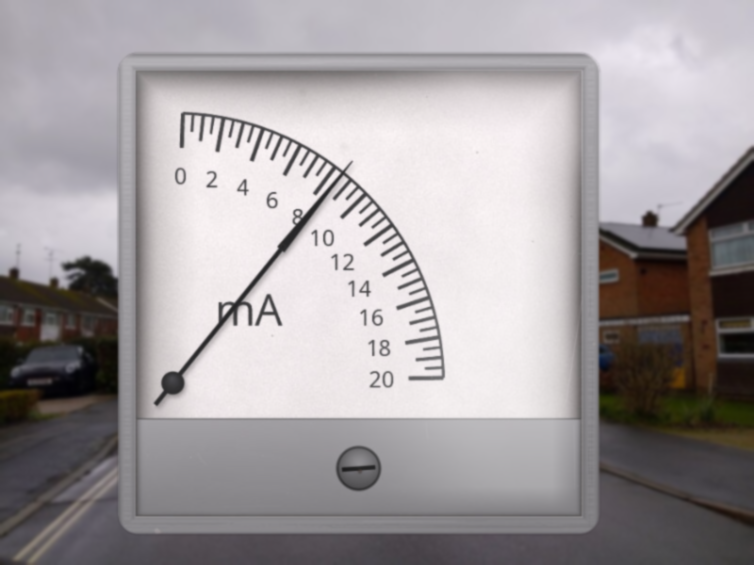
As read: **8.5** mA
